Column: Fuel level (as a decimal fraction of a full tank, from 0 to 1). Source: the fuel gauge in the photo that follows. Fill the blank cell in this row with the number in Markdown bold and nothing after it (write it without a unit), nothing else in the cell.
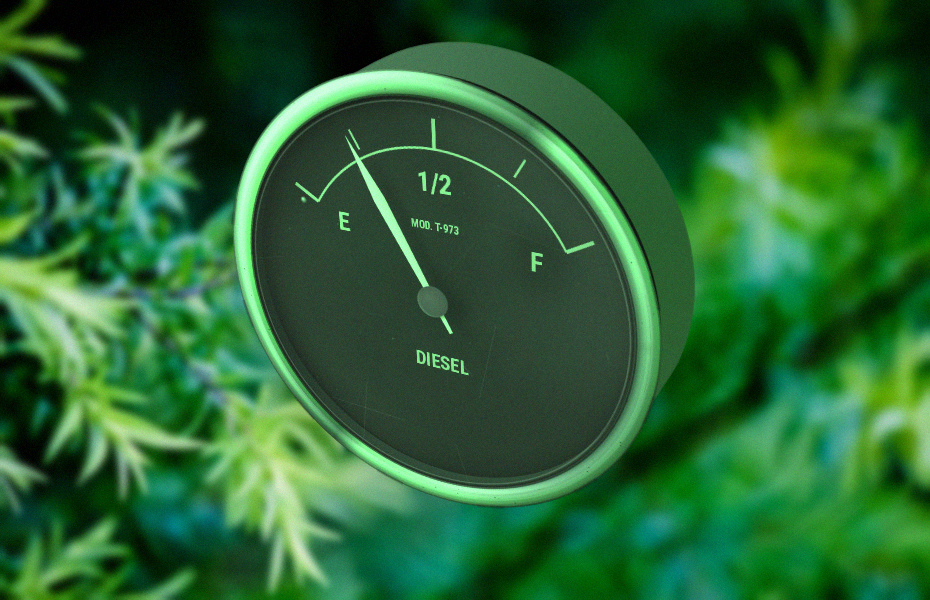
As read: **0.25**
